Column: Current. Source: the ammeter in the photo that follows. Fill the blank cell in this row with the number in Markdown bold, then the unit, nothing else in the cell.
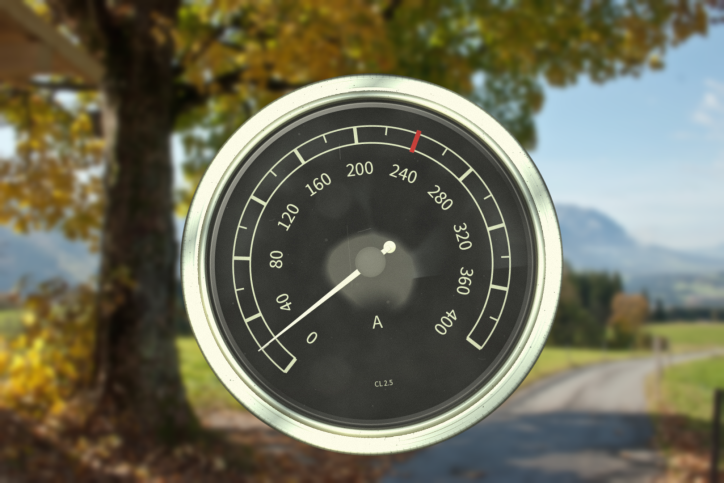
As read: **20** A
